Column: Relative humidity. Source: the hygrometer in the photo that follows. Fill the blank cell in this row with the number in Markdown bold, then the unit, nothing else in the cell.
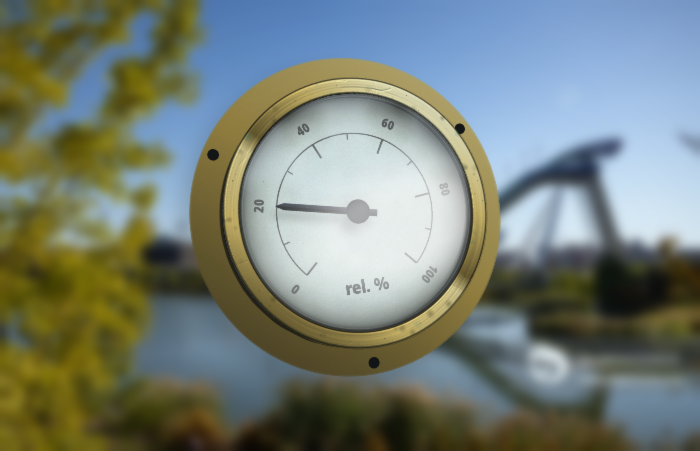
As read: **20** %
